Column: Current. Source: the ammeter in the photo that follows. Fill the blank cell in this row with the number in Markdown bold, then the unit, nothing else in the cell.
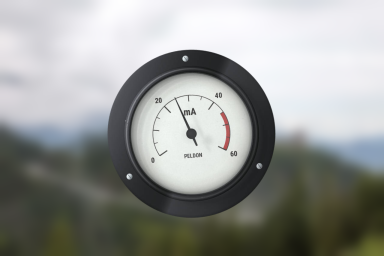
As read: **25** mA
